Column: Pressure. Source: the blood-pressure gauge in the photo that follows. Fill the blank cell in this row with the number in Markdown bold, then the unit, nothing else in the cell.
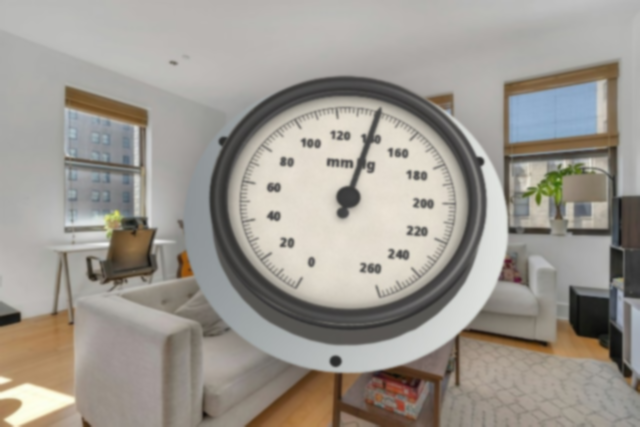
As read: **140** mmHg
